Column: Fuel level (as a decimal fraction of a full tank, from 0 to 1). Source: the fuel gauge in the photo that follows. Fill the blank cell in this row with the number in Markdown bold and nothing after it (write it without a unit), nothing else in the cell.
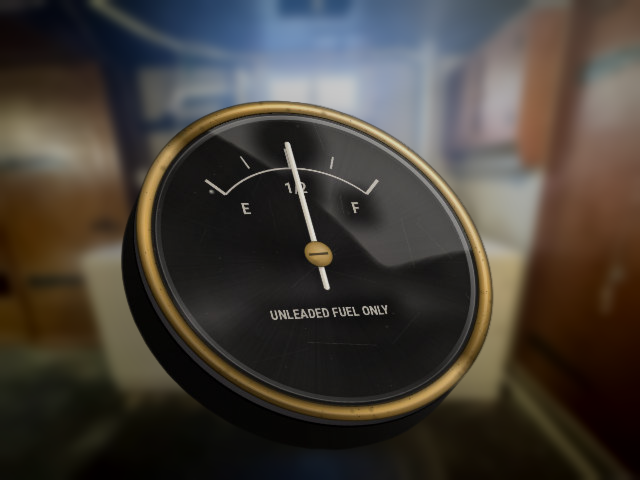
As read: **0.5**
